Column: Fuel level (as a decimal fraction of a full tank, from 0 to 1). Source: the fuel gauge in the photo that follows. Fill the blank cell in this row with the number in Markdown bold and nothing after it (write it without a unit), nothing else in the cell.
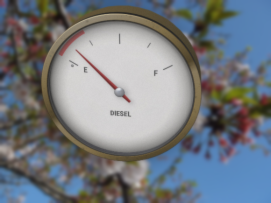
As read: **0.125**
